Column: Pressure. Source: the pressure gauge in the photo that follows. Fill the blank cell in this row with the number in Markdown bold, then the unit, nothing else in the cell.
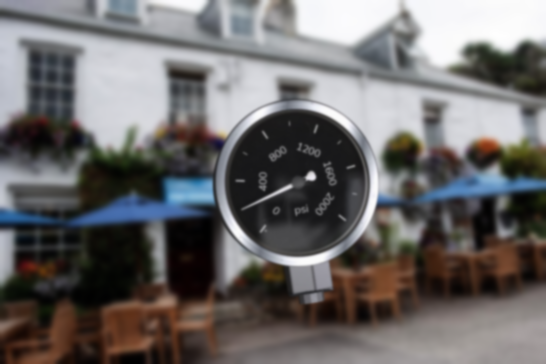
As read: **200** psi
